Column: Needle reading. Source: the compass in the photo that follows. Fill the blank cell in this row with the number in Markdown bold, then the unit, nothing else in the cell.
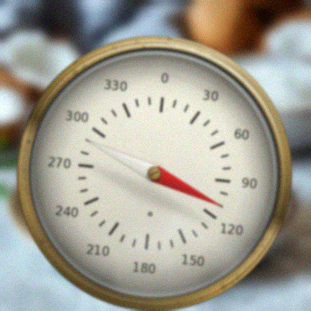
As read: **110** °
